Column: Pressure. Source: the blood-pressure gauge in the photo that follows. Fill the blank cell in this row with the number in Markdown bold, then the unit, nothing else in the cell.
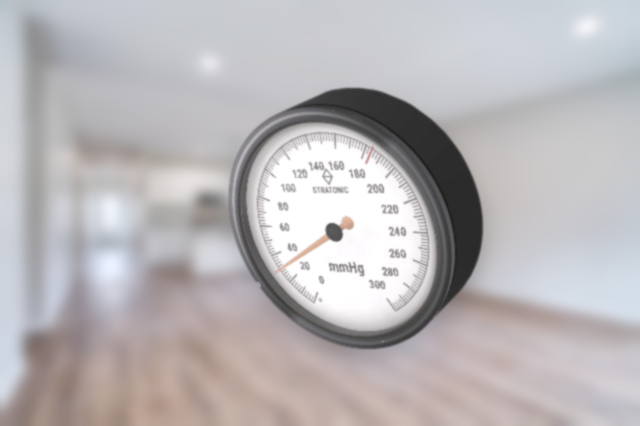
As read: **30** mmHg
